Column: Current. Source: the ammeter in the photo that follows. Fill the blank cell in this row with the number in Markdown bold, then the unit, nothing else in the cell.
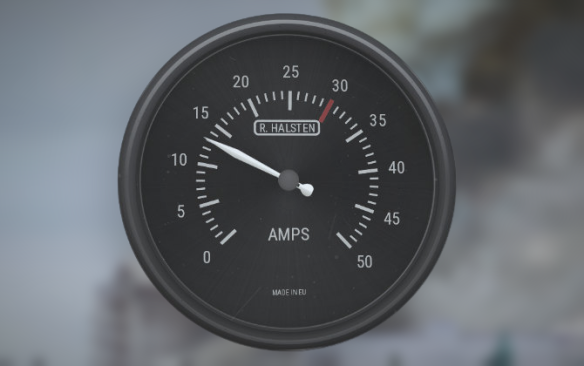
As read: **13** A
